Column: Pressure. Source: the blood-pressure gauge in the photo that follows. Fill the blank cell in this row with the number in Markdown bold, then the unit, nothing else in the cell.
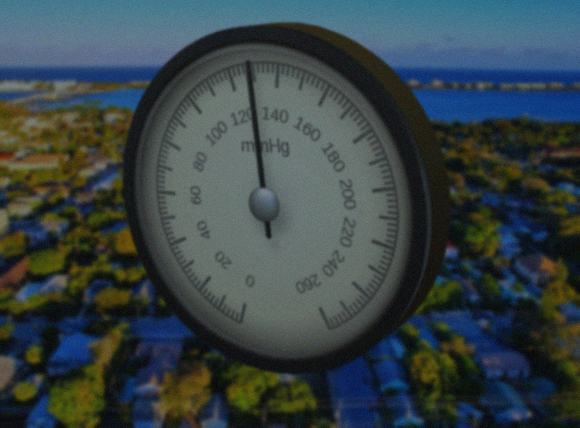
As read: **130** mmHg
